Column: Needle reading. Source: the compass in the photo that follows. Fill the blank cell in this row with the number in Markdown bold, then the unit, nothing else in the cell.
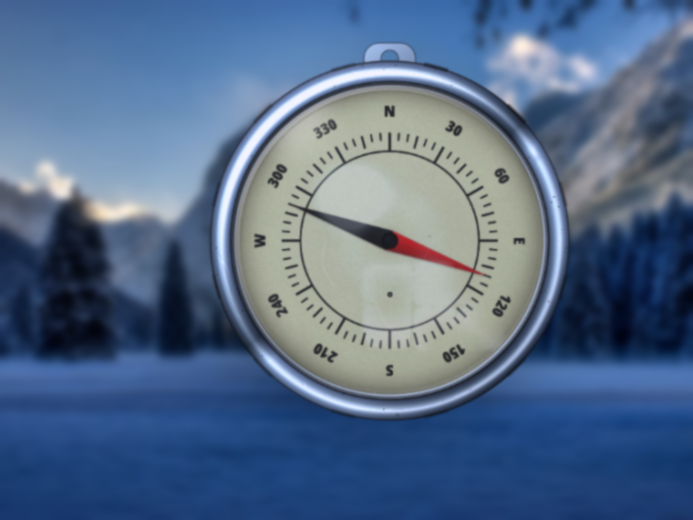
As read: **110** °
